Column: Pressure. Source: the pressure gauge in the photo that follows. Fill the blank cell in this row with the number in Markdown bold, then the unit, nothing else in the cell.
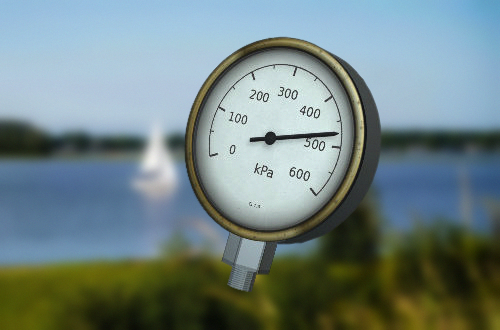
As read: **475** kPa
